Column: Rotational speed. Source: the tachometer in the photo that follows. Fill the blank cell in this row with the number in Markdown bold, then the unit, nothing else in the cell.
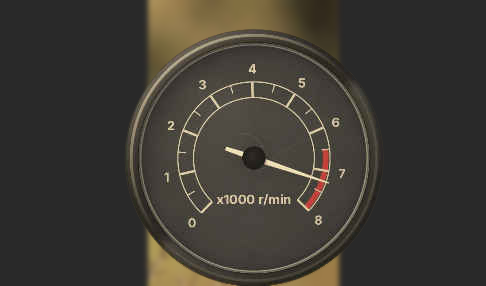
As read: **7250** rpm
